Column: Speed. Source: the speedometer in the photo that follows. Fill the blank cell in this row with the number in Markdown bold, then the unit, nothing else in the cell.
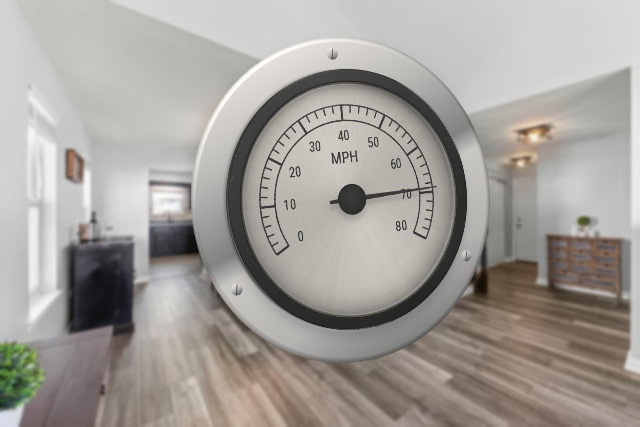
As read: **69** mph
